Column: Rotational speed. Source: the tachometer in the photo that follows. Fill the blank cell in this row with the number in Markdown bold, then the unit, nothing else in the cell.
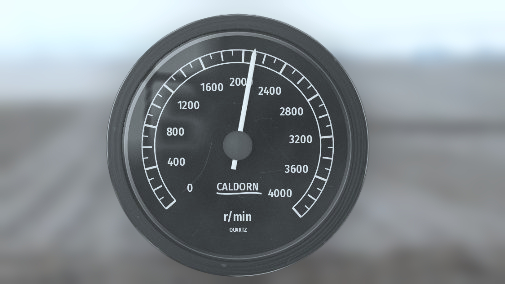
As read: **2100** rpm
